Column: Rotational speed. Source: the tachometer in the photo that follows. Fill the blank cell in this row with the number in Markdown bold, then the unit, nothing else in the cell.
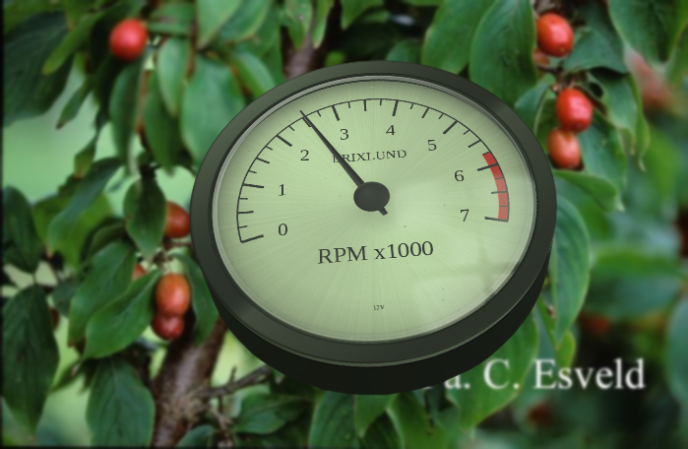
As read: **2500** rpm
